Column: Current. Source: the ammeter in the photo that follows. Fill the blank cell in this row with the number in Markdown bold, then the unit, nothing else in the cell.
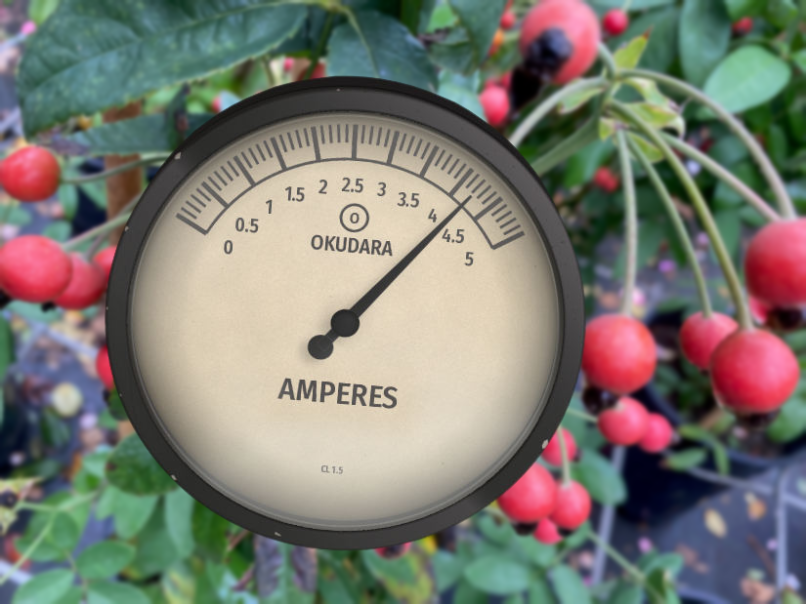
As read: **4.2** A
